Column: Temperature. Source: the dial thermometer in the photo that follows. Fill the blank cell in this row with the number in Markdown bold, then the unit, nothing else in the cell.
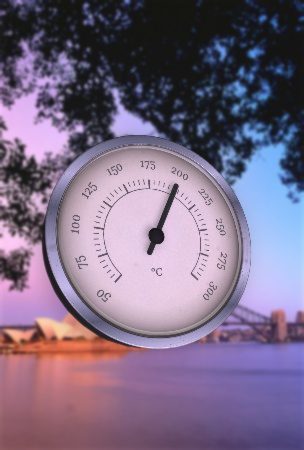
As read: **200** °C
